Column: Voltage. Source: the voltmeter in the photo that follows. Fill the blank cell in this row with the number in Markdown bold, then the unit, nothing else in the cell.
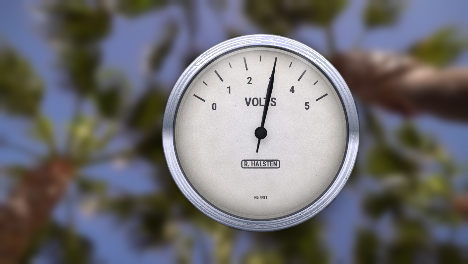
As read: **3** V
